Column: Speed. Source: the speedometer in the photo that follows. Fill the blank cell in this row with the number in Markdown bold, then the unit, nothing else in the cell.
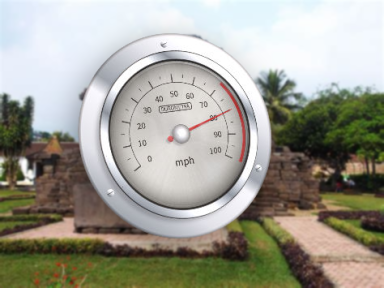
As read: **80** mph
